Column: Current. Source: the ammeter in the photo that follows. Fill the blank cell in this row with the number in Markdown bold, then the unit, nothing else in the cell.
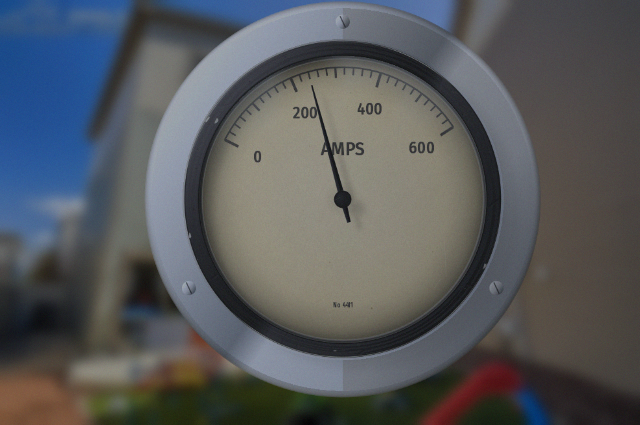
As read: **240** A
